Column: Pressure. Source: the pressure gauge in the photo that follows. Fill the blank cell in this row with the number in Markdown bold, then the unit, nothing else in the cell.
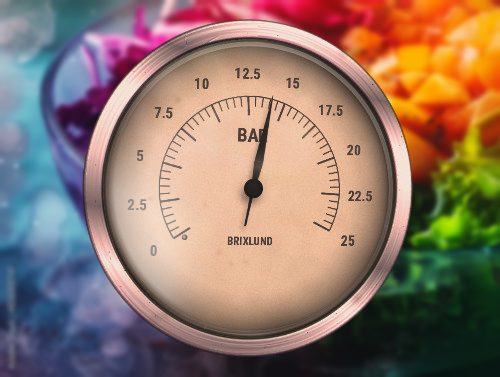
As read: **14** bar
